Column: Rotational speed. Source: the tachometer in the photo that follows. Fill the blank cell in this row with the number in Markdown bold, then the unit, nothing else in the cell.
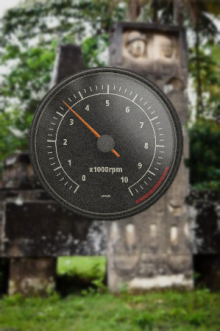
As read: **3400** rpm
